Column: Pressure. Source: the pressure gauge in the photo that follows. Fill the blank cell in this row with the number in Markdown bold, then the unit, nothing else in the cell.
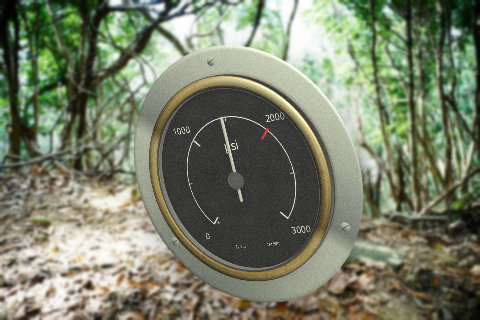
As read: **1500** psi
